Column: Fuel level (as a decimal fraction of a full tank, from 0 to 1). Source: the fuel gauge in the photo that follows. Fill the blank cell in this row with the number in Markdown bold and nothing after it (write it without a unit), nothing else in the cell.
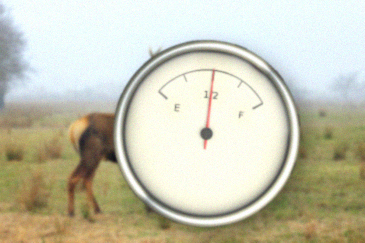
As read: **0.5**
